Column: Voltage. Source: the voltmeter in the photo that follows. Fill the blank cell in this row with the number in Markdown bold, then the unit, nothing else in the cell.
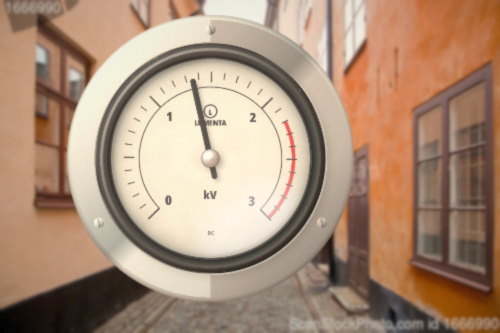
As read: **1.35** kV
